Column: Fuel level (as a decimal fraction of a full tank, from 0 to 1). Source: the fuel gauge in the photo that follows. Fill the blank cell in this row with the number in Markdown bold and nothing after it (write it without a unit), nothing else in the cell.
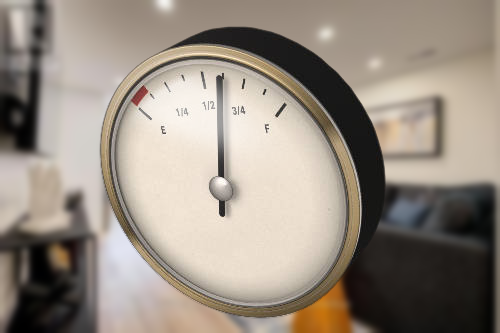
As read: **0.625**
